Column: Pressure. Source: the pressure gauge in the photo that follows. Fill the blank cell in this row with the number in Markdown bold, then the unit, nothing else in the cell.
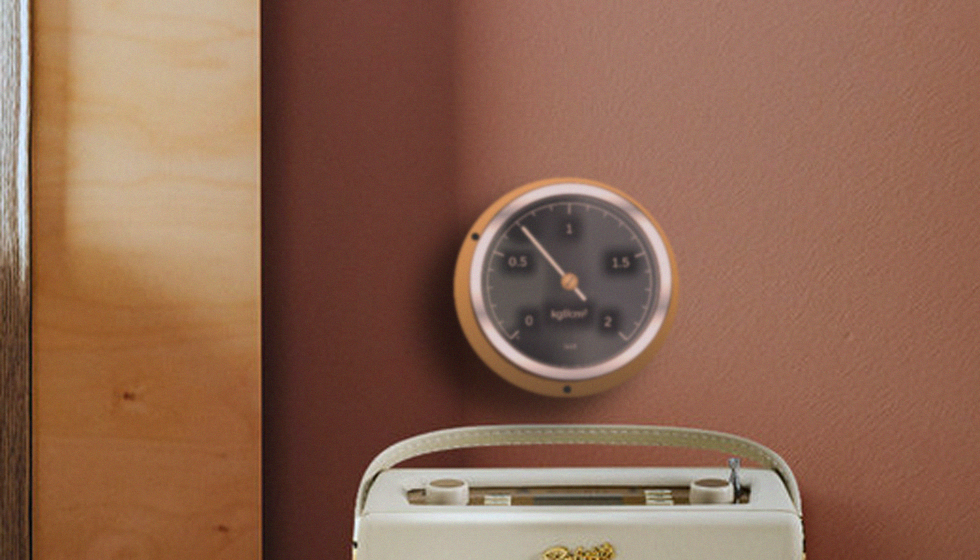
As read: **0.7** kg/cm²
